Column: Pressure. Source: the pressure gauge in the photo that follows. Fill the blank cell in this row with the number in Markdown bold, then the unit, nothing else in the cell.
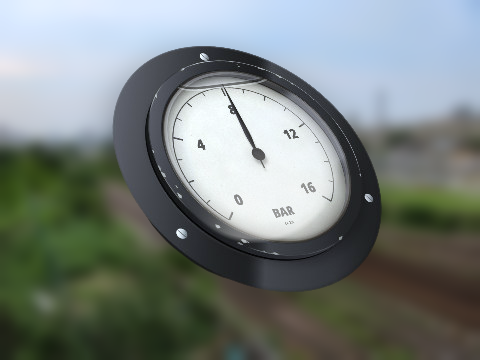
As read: **8** bar
